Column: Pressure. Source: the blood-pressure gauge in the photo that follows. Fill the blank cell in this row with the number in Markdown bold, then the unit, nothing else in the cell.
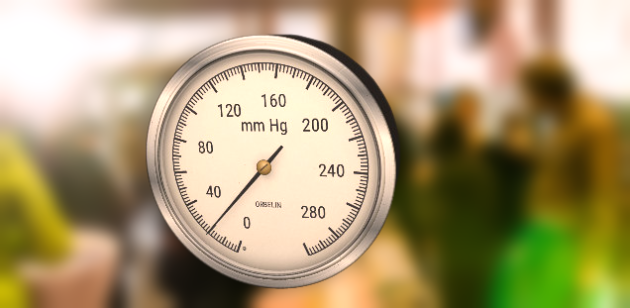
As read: **20** mmHg
